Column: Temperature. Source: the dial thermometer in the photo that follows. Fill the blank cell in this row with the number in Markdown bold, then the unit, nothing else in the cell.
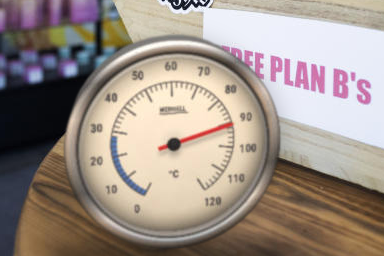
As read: **90** °C
